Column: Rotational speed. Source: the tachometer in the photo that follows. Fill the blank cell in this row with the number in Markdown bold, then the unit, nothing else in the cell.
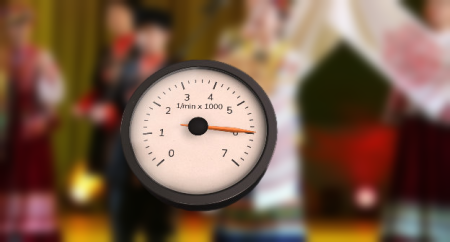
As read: **6000** rpm
